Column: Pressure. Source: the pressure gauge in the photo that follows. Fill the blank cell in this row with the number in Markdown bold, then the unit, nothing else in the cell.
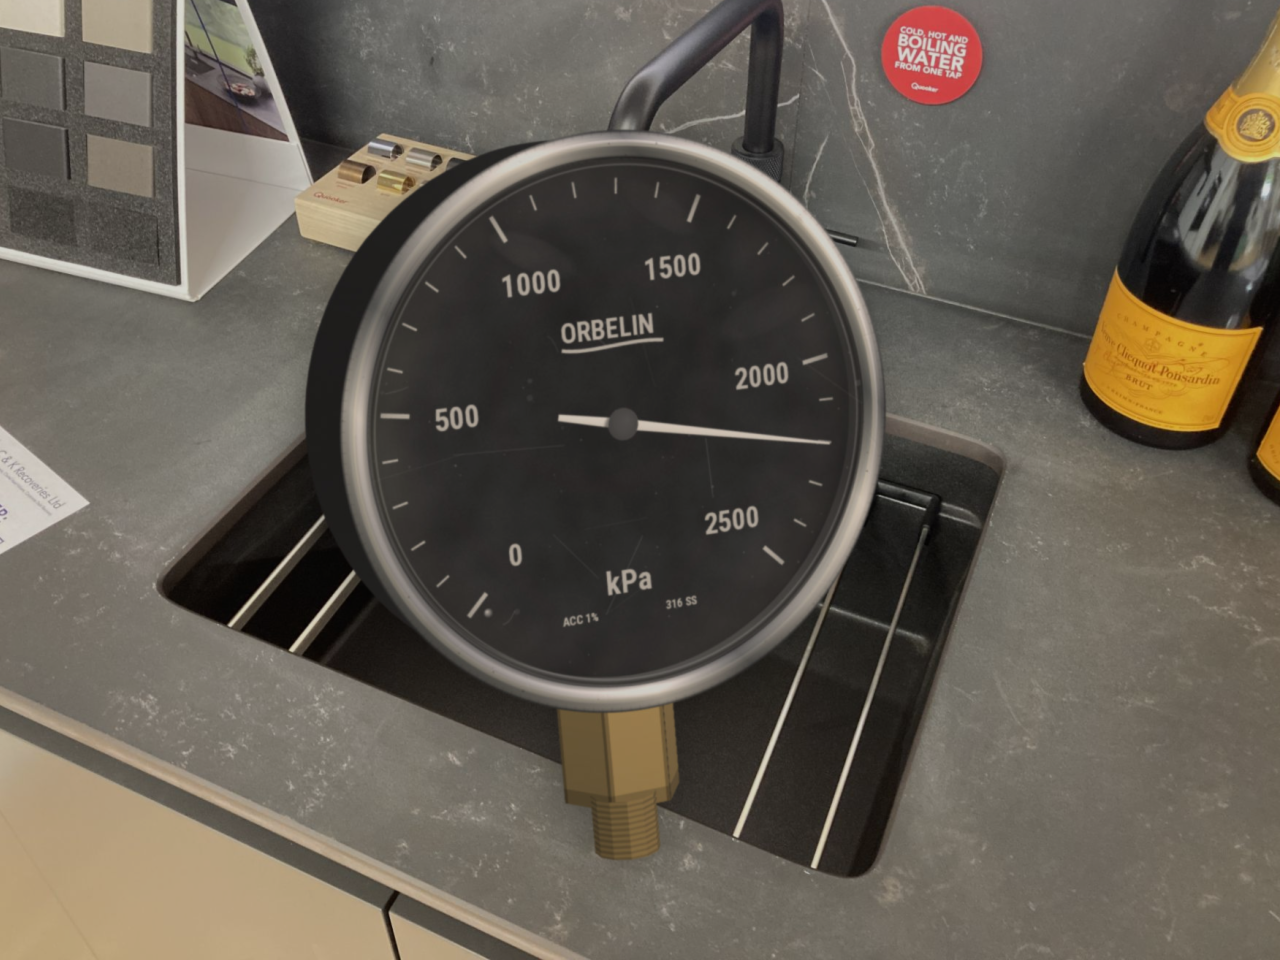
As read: **2200** kPa
